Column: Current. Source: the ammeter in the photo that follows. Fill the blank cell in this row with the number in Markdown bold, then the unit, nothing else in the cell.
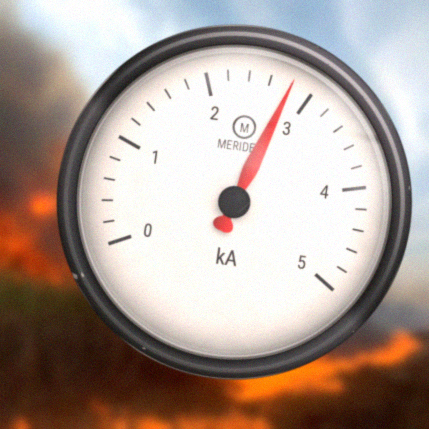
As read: **2.8** kA
